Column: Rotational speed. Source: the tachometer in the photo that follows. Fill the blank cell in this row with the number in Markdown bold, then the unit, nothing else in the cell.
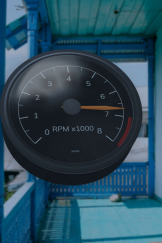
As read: **6750** rpm
